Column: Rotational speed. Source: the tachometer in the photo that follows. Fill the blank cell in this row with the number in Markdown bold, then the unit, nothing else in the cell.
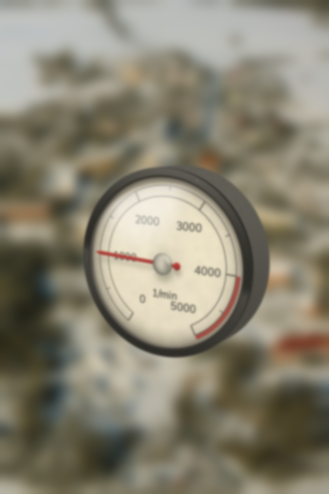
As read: **1000** rpm
